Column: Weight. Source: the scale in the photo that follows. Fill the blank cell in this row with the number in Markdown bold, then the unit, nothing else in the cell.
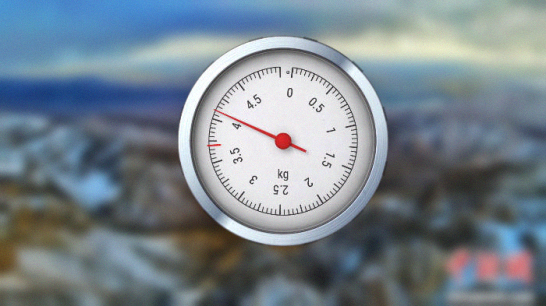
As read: **4.1** kg
